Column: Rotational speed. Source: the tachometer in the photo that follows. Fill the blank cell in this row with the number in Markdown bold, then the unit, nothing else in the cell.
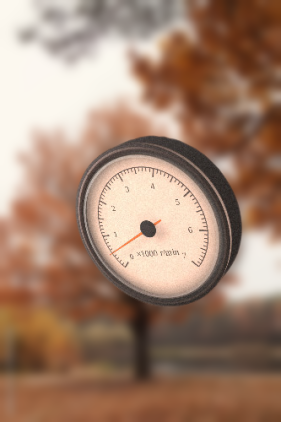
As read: **500** rpm
